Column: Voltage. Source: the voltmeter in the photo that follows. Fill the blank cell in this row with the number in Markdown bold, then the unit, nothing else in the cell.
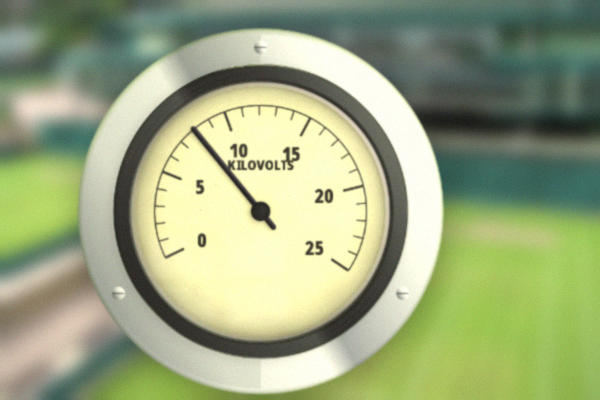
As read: **8** kV
